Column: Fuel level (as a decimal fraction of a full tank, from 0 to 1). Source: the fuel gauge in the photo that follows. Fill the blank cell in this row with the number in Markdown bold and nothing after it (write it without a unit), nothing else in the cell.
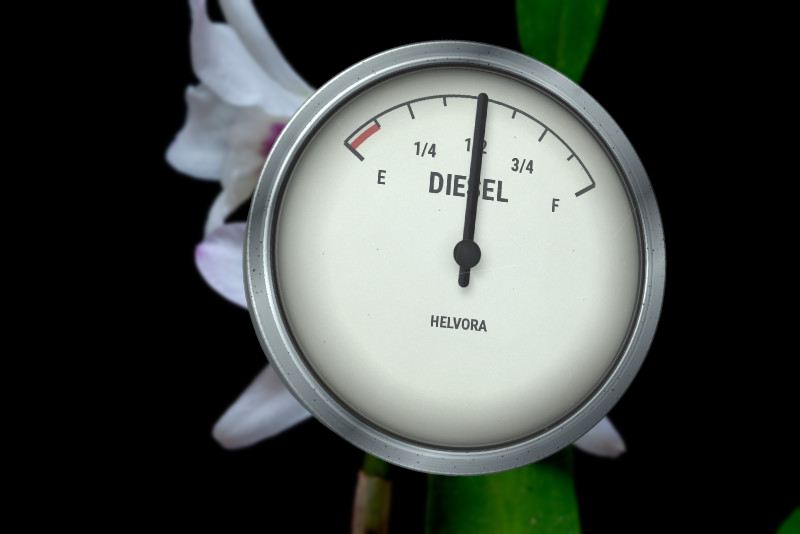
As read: **0.5**
